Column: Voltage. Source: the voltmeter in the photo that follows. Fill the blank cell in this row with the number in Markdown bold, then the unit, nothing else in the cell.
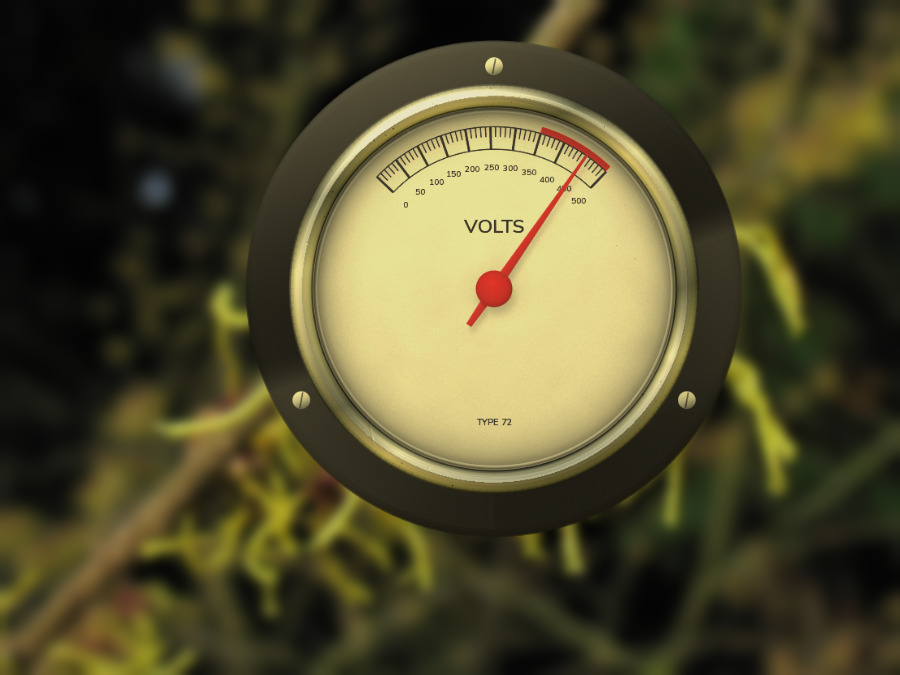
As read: **450** V
